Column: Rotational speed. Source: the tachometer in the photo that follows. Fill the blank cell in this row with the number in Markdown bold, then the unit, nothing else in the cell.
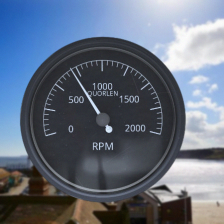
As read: **700** rpm
